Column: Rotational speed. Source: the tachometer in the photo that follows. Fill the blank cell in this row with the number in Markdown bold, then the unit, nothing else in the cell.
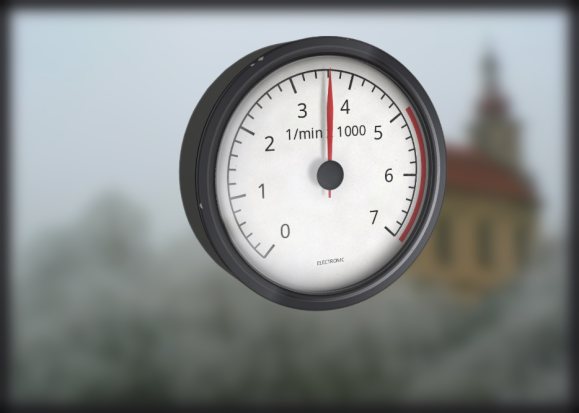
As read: **3600** rpm
